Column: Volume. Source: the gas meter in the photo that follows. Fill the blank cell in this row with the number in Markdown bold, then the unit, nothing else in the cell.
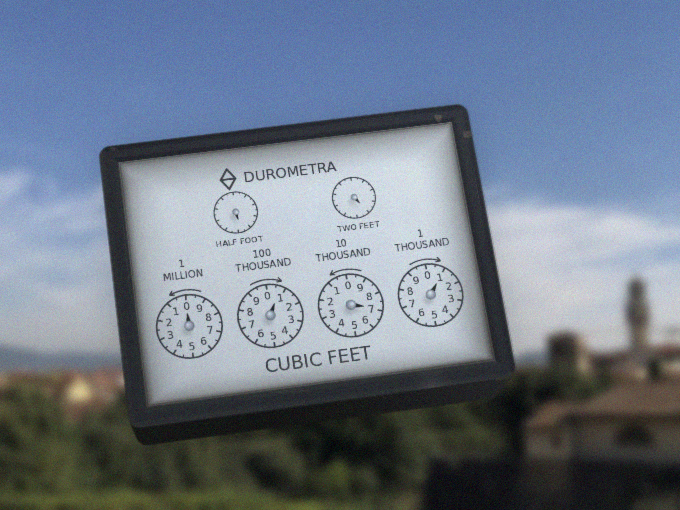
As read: **7100** ft³
